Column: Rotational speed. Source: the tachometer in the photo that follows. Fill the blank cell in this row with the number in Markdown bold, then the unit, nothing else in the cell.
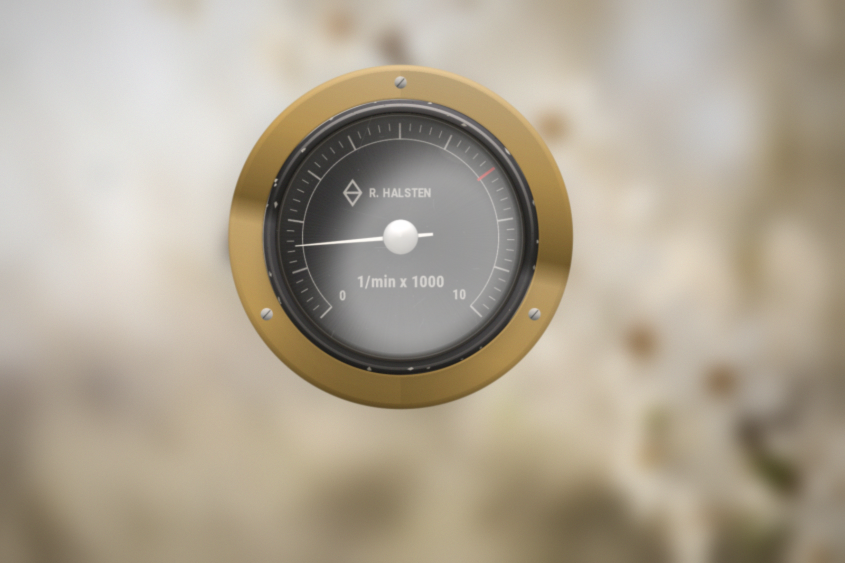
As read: **1500** rpm
